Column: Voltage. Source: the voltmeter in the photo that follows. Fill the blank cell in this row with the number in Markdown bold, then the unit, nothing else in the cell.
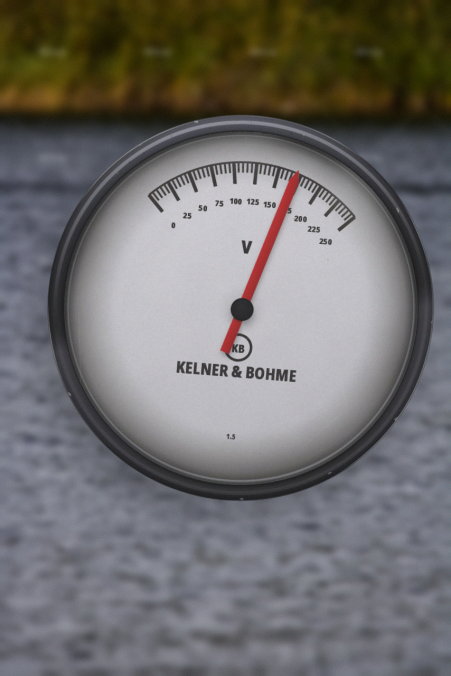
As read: **170** V
